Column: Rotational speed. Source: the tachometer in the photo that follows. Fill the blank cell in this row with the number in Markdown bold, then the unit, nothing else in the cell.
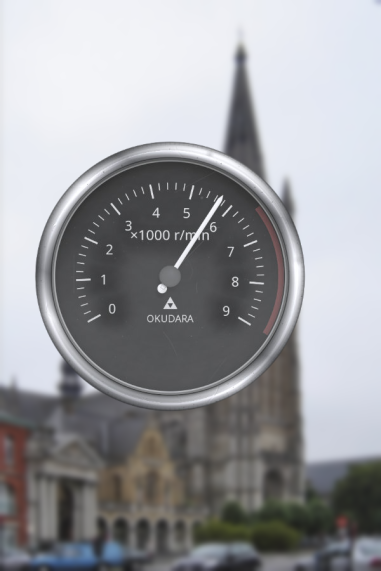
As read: **5700** rpm
